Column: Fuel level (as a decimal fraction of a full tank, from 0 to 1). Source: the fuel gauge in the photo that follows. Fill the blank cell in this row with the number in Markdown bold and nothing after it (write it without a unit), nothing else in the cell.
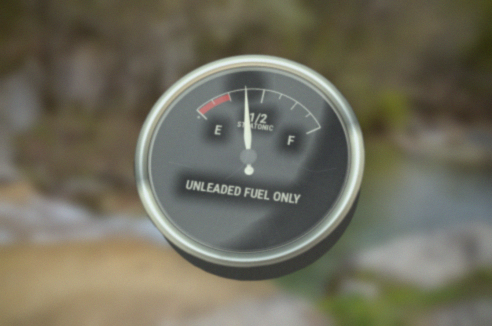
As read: **0.375**
